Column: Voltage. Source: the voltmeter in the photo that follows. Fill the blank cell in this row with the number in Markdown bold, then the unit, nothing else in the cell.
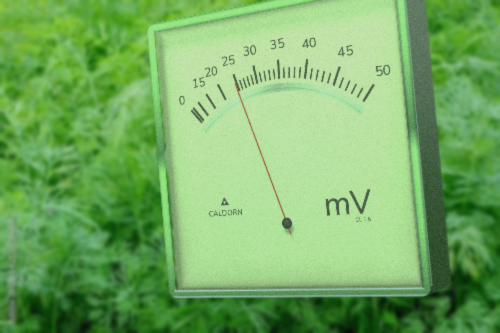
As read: **25** mV
